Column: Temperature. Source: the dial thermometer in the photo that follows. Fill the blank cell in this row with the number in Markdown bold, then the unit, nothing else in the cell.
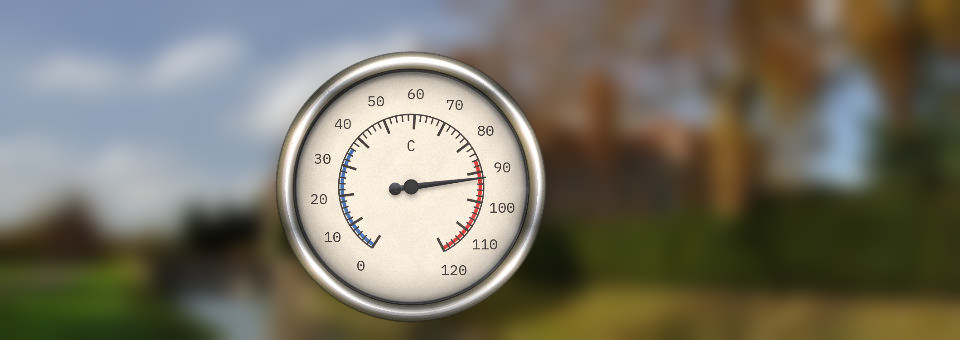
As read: **92** °C
